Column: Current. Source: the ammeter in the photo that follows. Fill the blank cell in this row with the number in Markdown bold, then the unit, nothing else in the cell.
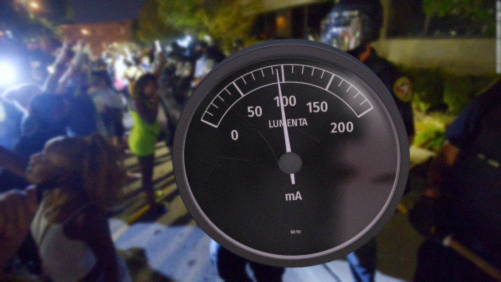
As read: **95** mA
